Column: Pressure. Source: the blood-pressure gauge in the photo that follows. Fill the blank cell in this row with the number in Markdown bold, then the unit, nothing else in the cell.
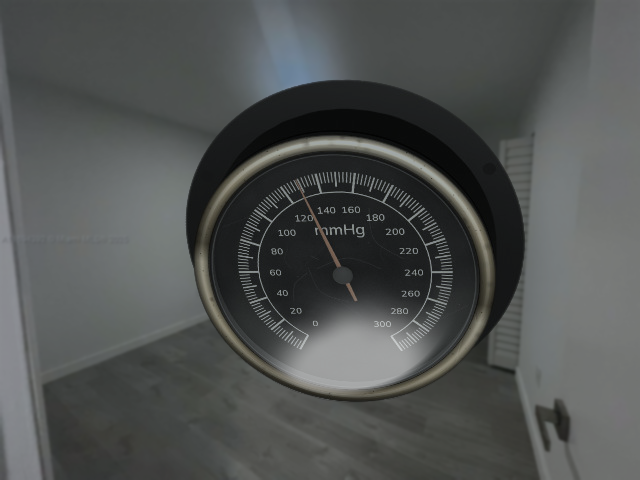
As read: **130** mmHg
